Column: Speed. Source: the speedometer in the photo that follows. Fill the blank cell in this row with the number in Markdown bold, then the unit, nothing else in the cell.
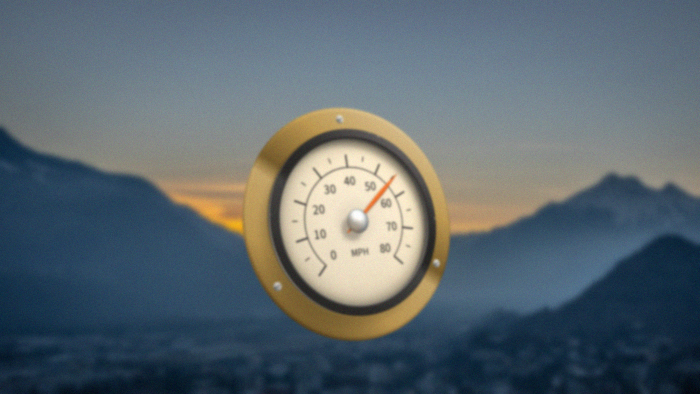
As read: **55** mph
